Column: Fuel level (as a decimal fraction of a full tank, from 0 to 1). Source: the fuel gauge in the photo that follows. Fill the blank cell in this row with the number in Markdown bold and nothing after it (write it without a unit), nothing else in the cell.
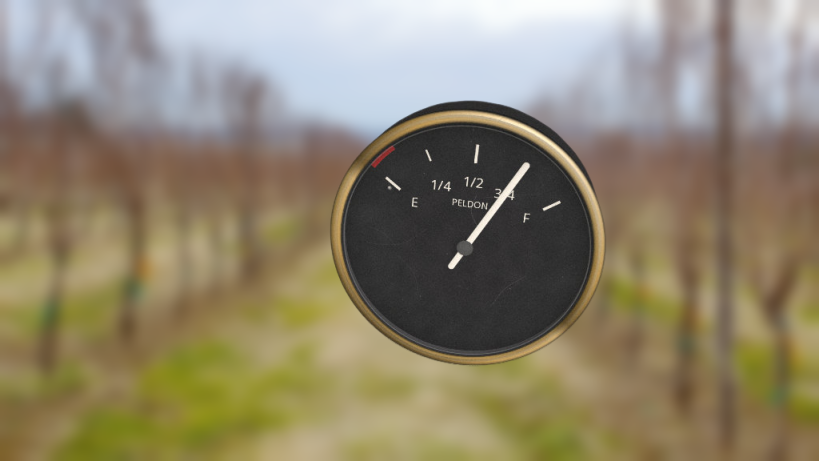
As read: **0.75**
